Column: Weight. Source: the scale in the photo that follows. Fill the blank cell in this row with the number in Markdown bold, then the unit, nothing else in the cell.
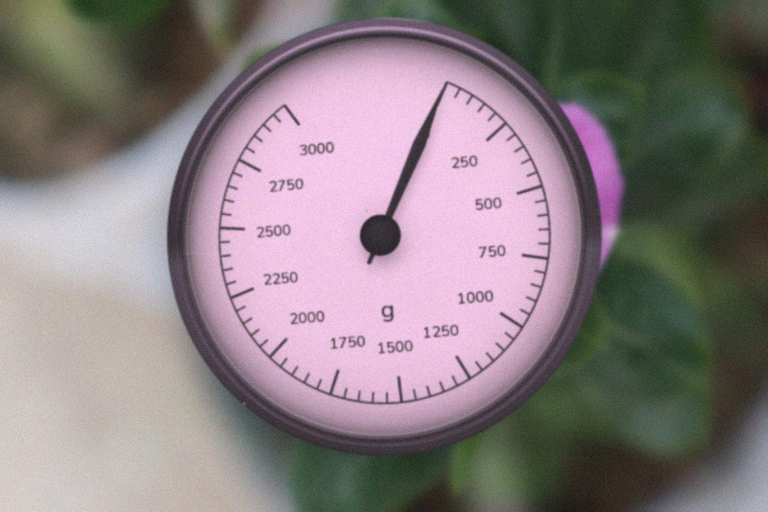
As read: **0** g
